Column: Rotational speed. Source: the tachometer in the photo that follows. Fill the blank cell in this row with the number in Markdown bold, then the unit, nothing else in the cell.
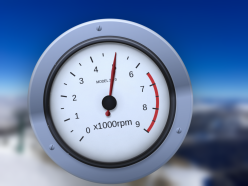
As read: **5000** rpm
